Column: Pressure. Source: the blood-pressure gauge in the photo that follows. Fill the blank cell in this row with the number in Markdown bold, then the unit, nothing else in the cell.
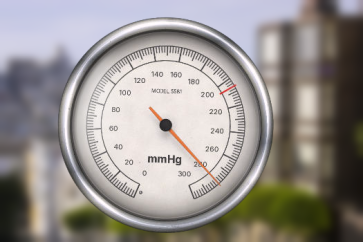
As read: **280** mmHg
